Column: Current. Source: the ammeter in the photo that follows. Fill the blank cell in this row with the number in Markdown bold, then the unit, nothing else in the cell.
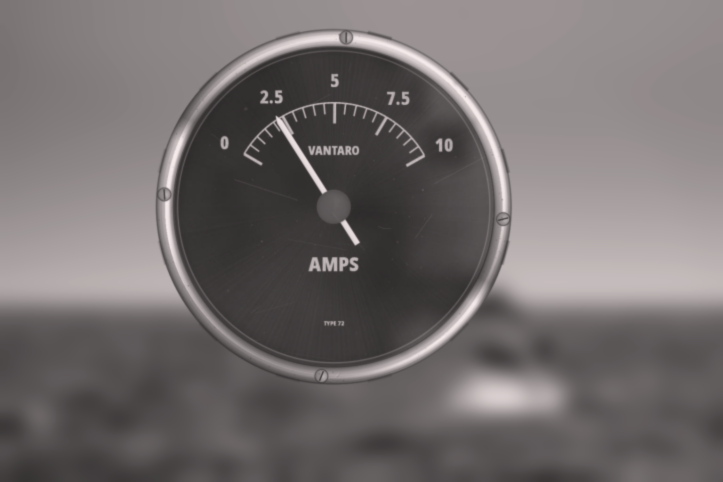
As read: **2.25** A
